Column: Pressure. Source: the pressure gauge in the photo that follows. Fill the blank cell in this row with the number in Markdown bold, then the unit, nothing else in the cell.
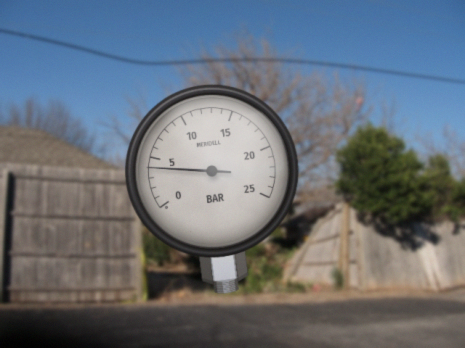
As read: **4** bar
